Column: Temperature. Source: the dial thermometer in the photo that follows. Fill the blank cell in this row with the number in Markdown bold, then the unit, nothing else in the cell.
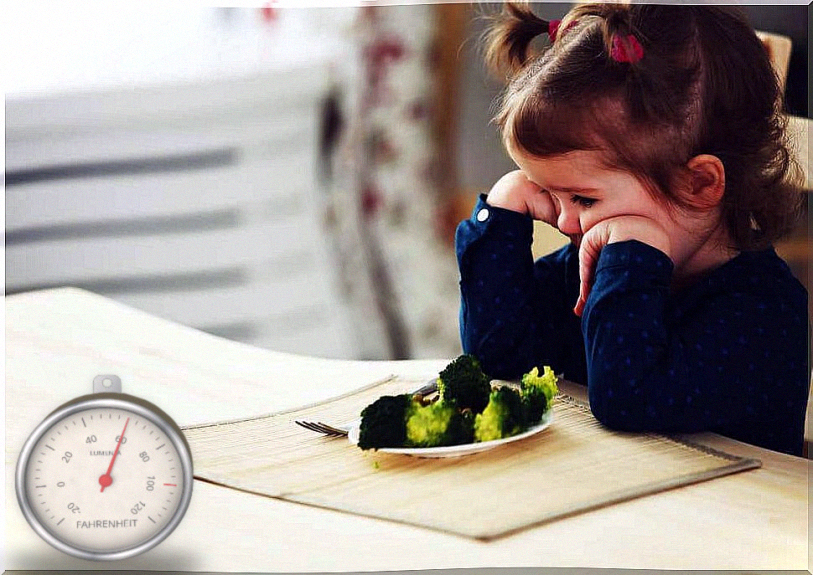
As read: **60** °F
